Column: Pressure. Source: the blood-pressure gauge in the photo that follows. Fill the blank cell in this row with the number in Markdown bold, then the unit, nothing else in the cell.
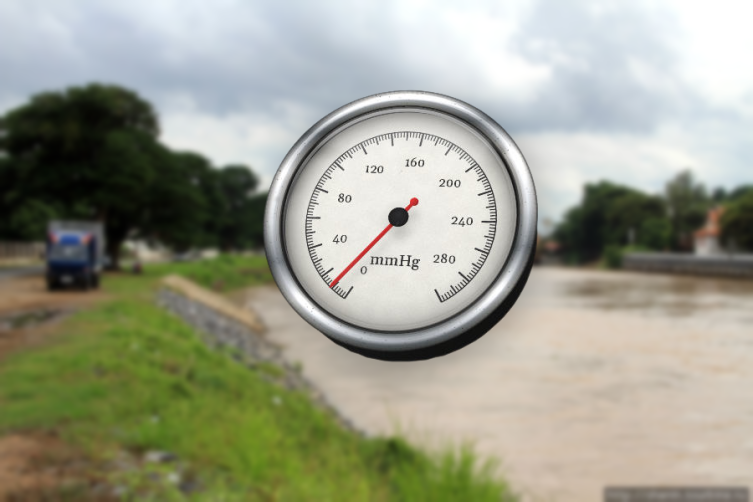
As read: **10** mmHg
